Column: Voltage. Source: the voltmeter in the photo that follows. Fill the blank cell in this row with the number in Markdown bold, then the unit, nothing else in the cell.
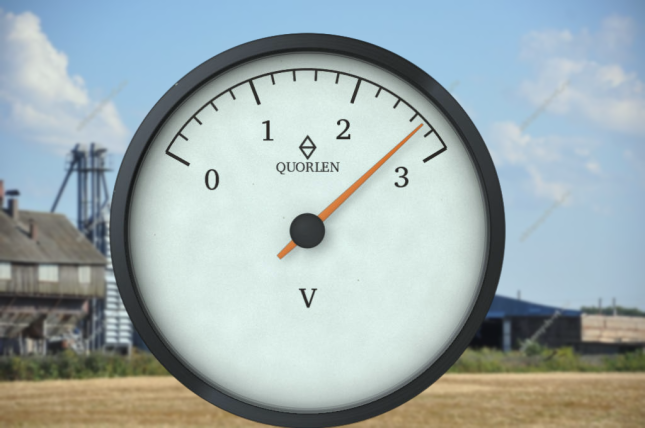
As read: **2.7** V
